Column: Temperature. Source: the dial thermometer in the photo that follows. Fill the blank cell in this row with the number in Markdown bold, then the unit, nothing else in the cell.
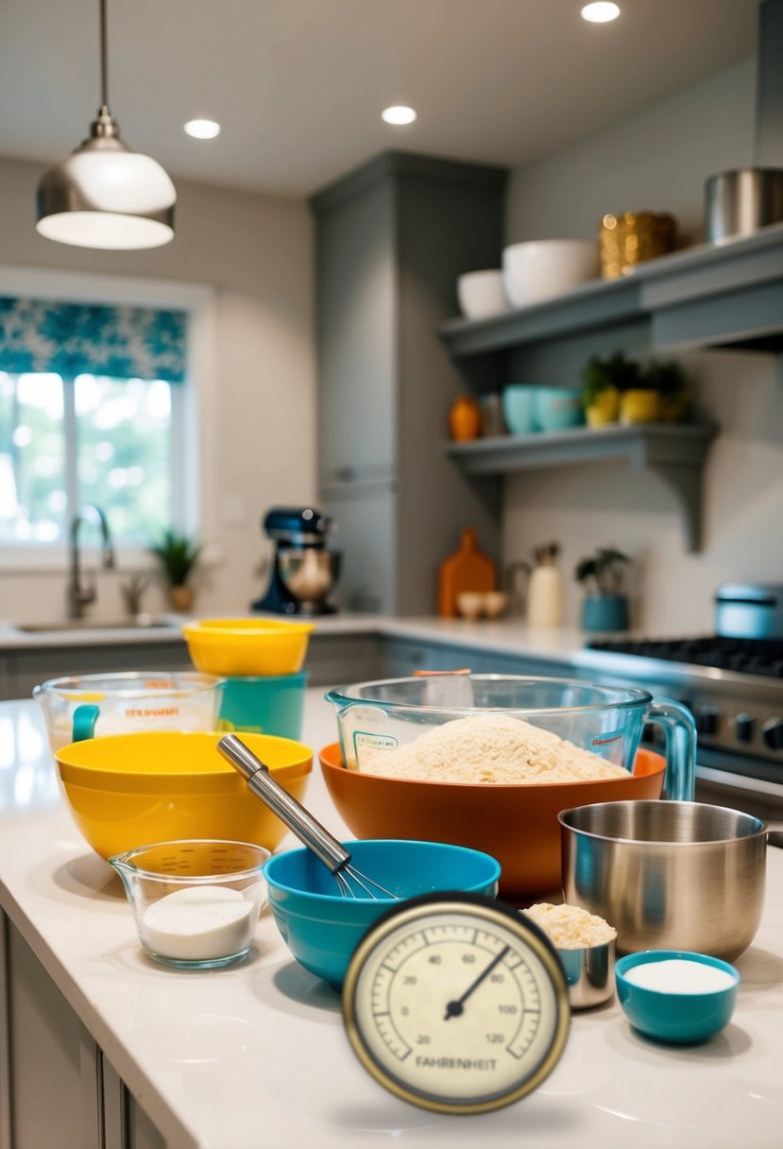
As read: **72** °F
